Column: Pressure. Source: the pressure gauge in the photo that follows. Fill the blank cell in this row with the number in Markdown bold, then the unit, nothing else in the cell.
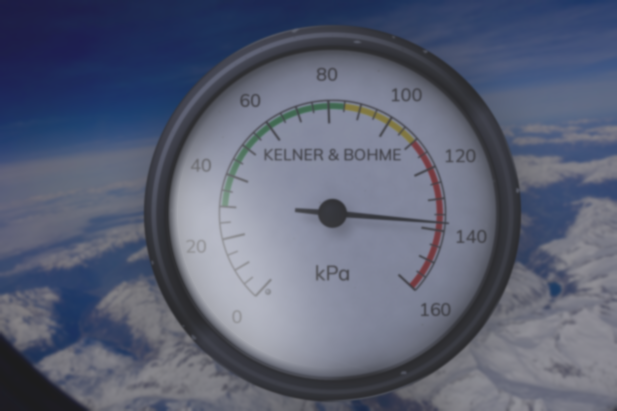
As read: **137.5** kPa
